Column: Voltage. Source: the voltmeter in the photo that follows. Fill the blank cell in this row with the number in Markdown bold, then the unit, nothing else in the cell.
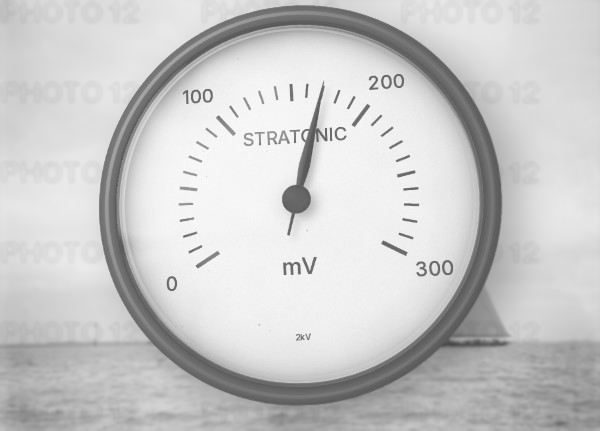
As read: **170** mV
